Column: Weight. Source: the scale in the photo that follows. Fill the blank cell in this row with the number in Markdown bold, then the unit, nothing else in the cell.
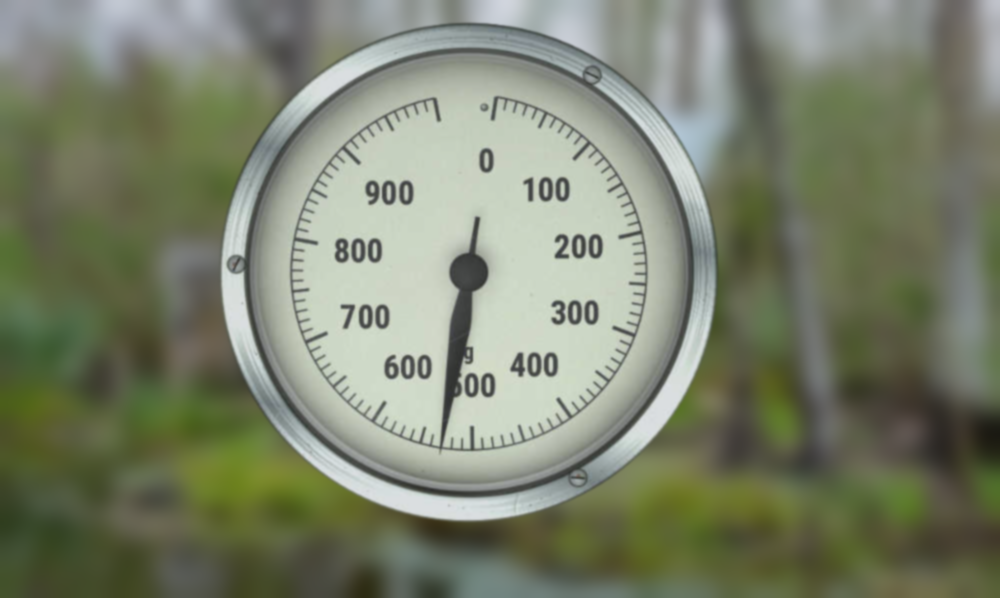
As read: **530** g
